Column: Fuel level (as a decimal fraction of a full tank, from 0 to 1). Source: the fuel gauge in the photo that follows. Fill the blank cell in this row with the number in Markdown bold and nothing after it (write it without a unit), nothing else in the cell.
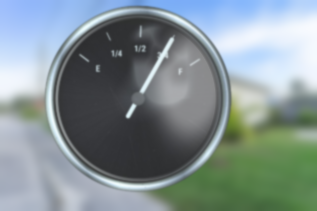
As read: **0.75**
